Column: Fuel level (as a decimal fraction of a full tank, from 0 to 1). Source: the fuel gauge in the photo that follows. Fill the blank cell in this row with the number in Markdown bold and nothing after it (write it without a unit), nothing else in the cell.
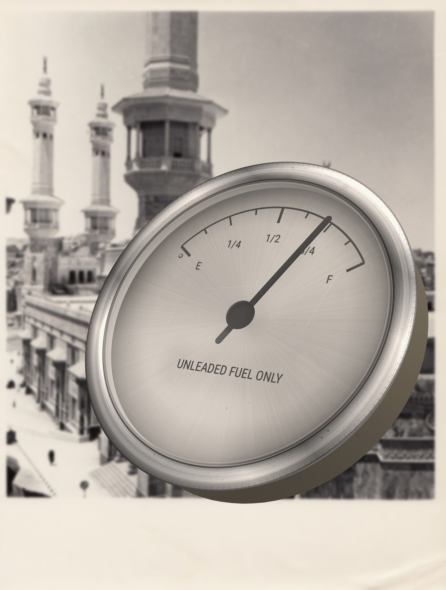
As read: **0.75**
